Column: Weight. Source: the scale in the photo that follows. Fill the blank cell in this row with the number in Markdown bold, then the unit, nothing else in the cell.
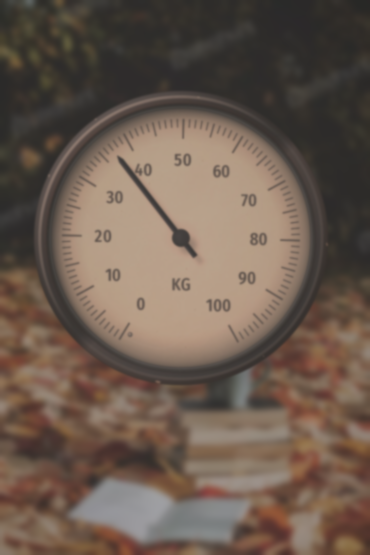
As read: **37** kg
